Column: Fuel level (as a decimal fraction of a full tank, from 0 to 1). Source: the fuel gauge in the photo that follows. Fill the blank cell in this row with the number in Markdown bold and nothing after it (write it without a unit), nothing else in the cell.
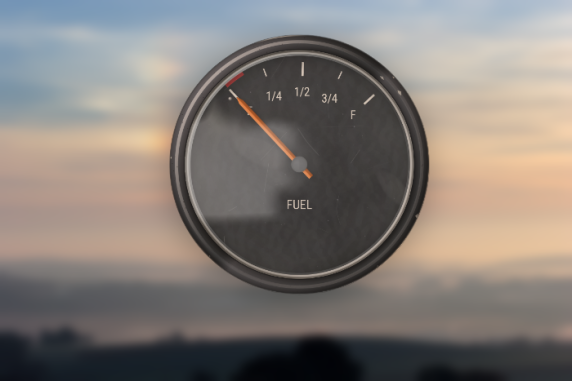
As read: **0**
